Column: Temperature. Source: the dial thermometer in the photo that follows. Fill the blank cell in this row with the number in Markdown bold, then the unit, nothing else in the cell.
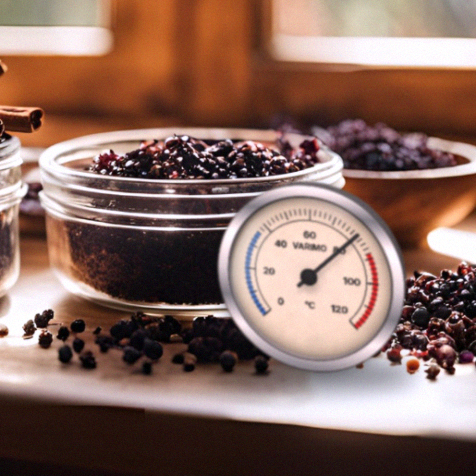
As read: **80** °C
